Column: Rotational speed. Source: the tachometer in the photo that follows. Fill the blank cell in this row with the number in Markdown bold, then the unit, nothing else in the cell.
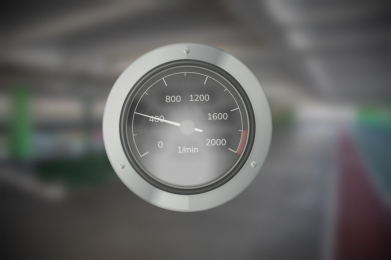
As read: **400** rpm
